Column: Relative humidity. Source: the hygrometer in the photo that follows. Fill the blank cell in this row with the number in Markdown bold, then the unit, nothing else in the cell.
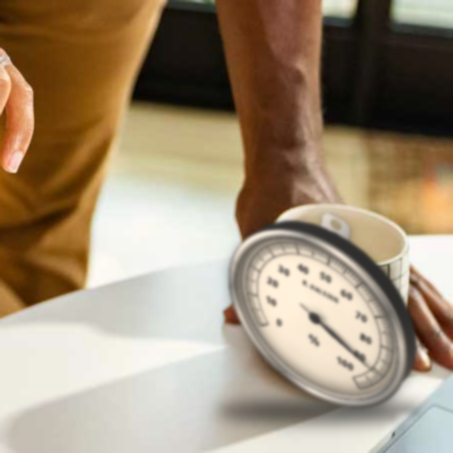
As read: **90** %
